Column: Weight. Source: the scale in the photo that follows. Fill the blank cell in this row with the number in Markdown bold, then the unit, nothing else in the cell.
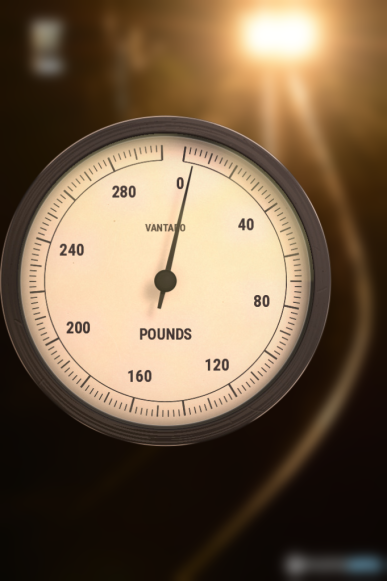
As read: **4** lb
